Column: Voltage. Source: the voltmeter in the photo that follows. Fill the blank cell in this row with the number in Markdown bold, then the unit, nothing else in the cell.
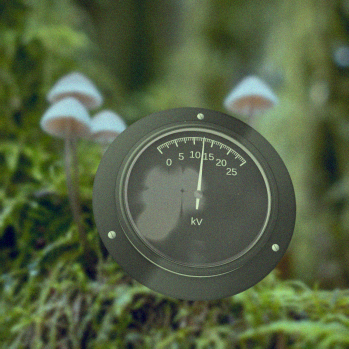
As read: **12.5** kV
